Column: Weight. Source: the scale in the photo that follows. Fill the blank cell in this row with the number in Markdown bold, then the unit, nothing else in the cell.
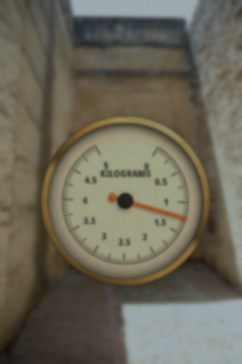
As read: **1.25** kg
